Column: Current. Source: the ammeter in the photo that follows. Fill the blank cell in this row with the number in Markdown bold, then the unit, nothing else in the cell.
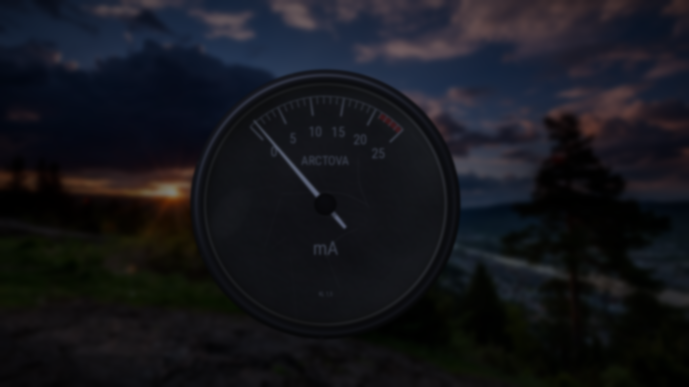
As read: **1** mA
